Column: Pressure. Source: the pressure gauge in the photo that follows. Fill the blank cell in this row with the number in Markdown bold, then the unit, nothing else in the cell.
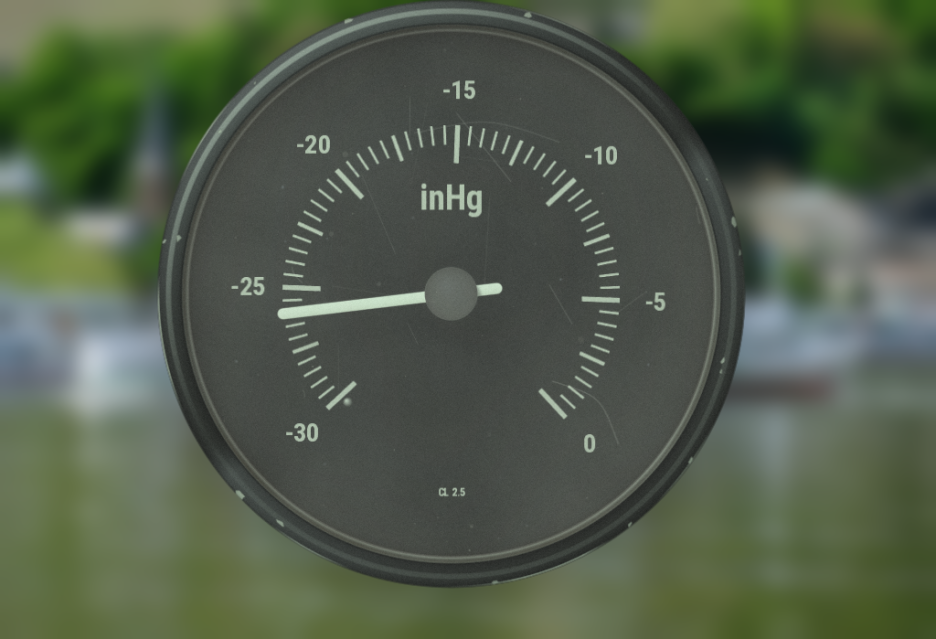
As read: **-26** inHg
